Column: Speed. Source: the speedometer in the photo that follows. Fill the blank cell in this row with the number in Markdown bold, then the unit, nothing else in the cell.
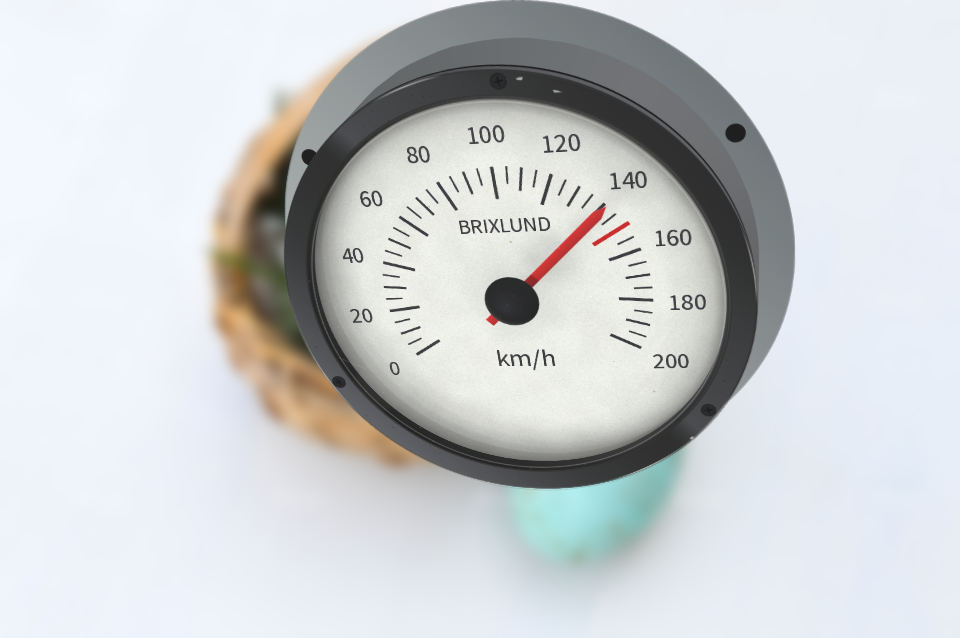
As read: **140** km/h
